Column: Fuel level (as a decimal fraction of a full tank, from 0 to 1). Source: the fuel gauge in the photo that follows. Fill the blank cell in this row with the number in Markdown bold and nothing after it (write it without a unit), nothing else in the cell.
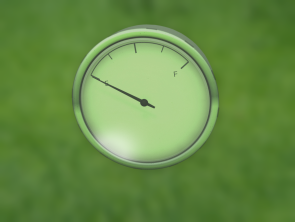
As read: **0**
